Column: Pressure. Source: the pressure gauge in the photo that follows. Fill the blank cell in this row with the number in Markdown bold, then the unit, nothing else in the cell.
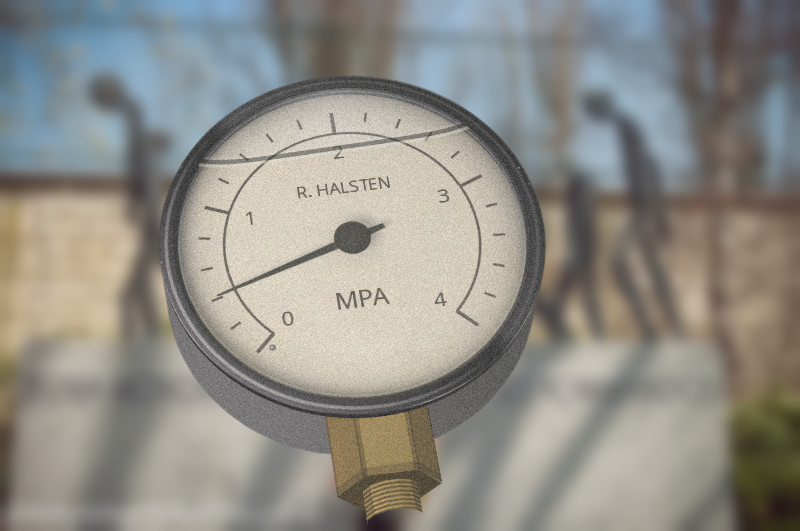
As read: **0.4** MPa
